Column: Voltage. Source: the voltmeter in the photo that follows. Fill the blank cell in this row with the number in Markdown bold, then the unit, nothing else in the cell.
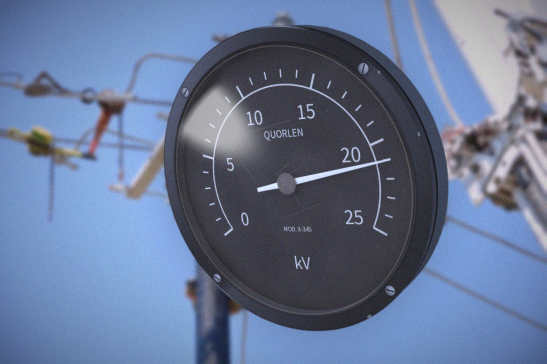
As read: **21** kV
